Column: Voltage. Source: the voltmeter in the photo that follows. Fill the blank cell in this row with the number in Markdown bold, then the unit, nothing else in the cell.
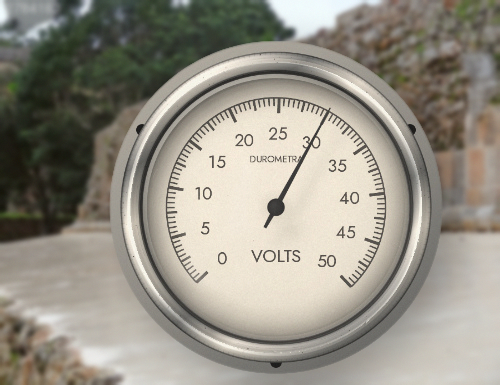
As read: **30** V
